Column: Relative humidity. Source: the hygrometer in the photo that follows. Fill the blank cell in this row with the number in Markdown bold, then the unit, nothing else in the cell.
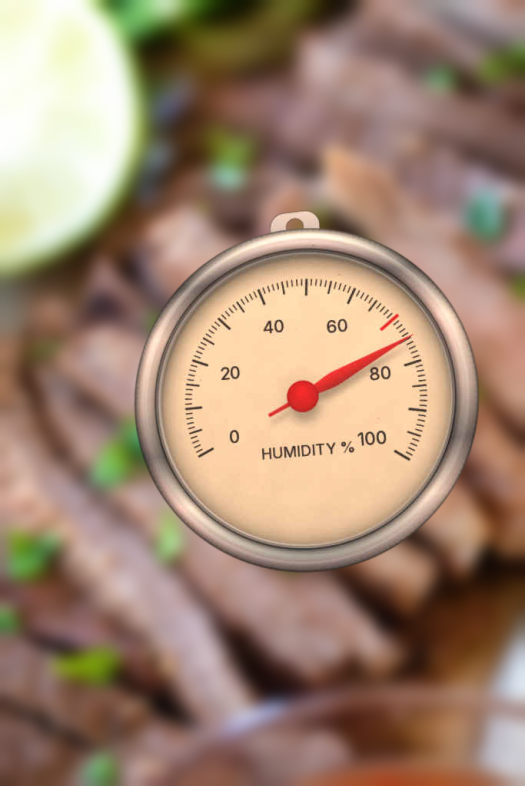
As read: **75** %
